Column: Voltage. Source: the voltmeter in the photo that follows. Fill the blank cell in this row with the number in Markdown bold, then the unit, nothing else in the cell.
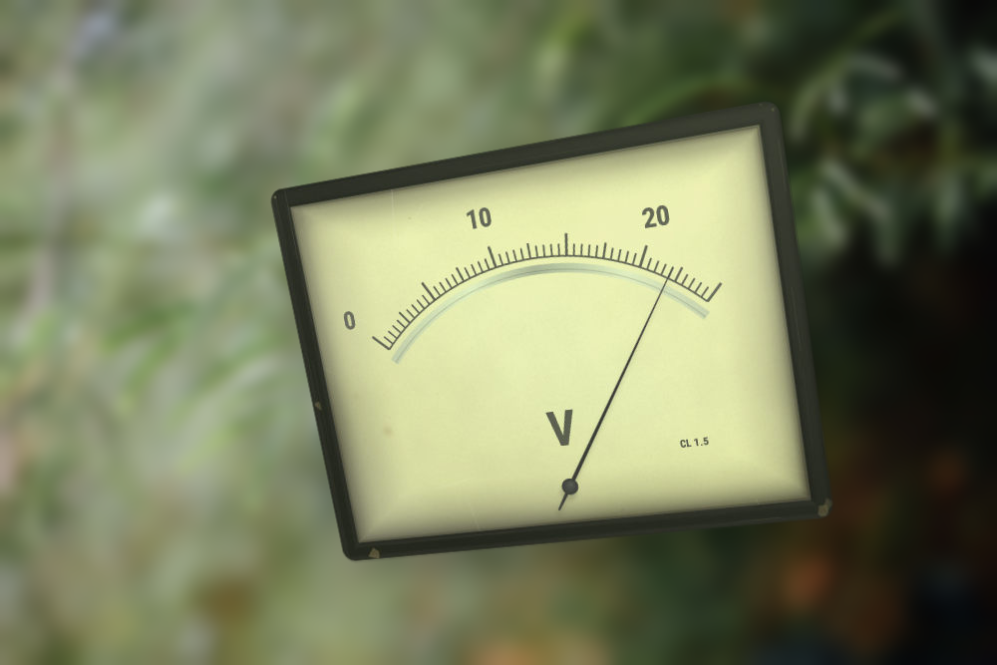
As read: **22** V
